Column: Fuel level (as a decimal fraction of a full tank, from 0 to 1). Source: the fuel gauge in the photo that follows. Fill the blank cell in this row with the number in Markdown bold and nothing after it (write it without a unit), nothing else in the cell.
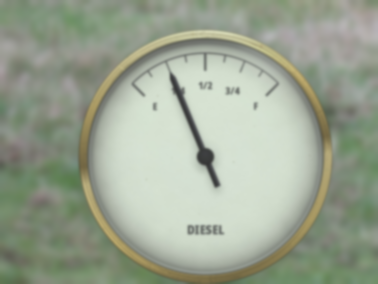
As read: **0.25**
